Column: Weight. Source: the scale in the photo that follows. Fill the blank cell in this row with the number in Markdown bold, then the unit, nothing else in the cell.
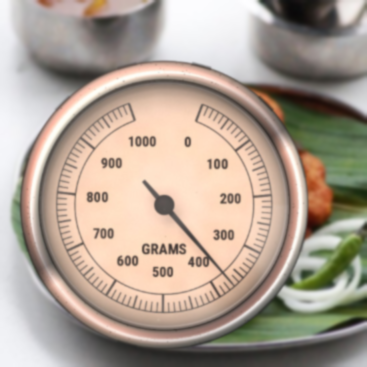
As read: **370** g
